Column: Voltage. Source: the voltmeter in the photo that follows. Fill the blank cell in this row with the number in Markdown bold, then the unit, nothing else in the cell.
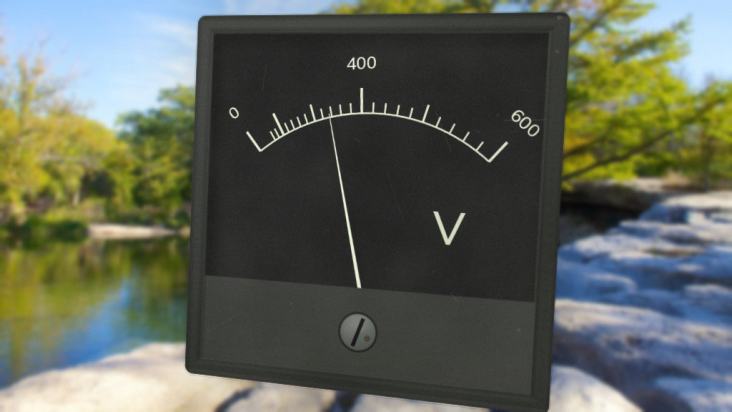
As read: **340** V
